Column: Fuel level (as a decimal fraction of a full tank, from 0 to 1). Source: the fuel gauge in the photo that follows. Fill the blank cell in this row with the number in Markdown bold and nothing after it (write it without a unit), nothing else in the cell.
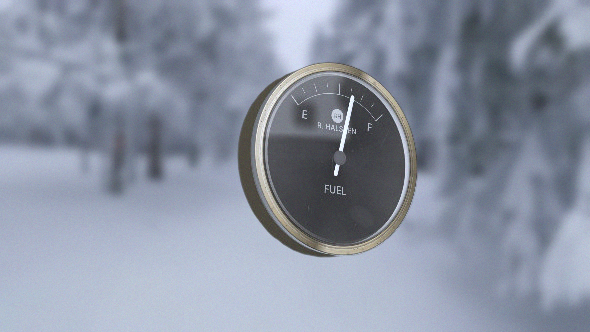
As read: **0.625**
